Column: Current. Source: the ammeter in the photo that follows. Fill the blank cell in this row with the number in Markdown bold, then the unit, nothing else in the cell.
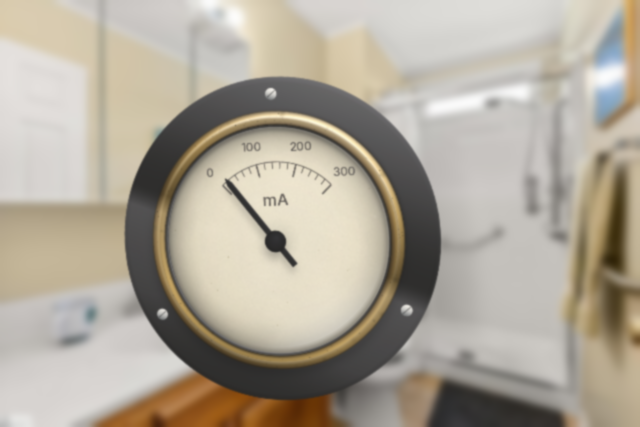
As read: **20** mA
